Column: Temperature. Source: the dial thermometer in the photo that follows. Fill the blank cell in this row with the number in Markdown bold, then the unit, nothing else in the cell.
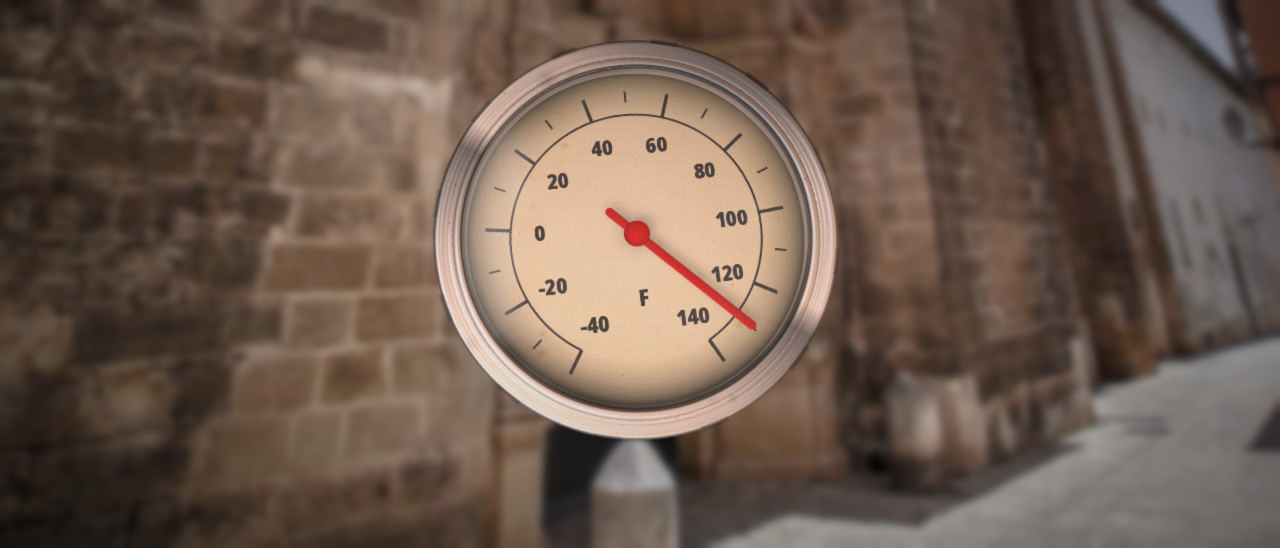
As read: **130** °F
